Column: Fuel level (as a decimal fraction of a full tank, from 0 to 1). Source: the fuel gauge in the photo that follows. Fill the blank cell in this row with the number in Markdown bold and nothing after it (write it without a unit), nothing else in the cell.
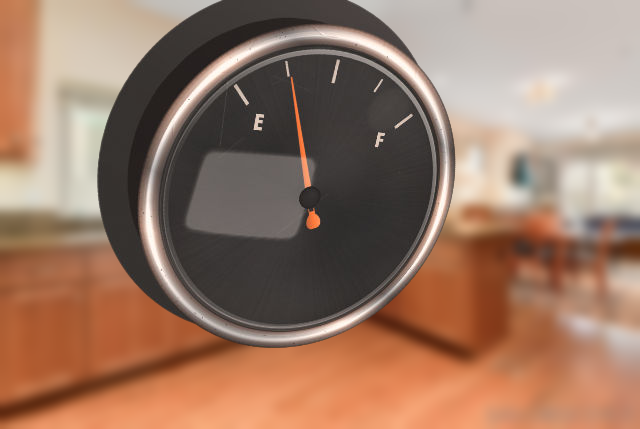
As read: **0.25**
